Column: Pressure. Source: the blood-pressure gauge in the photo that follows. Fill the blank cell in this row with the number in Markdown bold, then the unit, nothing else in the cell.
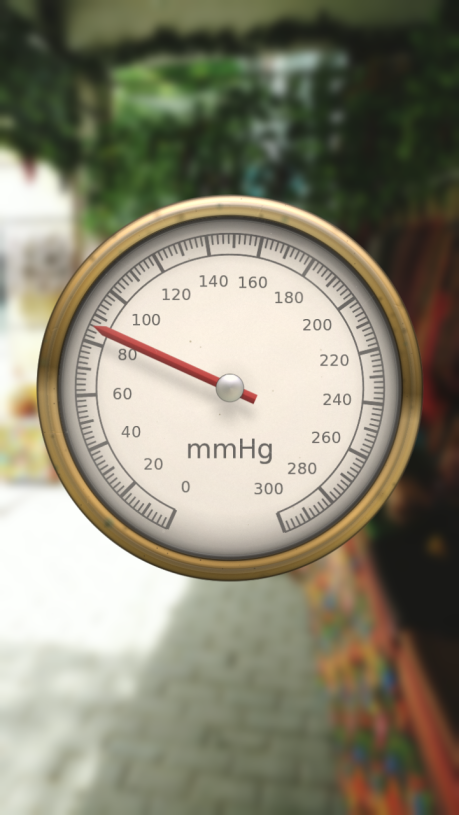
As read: **86** mmHg
